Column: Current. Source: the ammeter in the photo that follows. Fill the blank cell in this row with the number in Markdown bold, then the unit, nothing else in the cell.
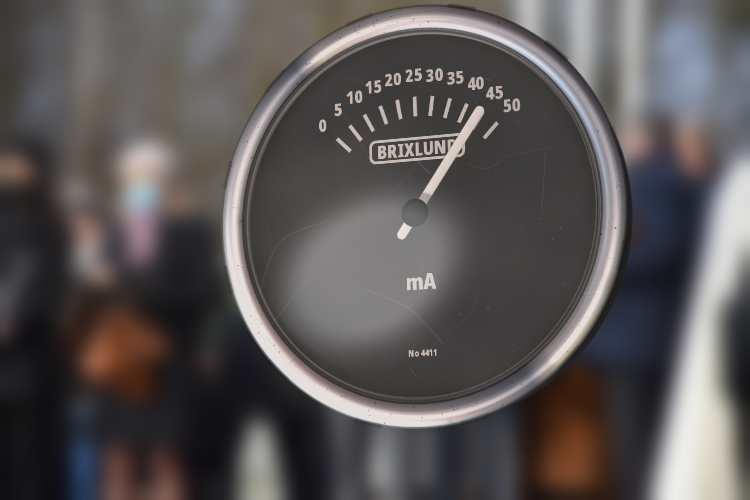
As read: **45** mA
